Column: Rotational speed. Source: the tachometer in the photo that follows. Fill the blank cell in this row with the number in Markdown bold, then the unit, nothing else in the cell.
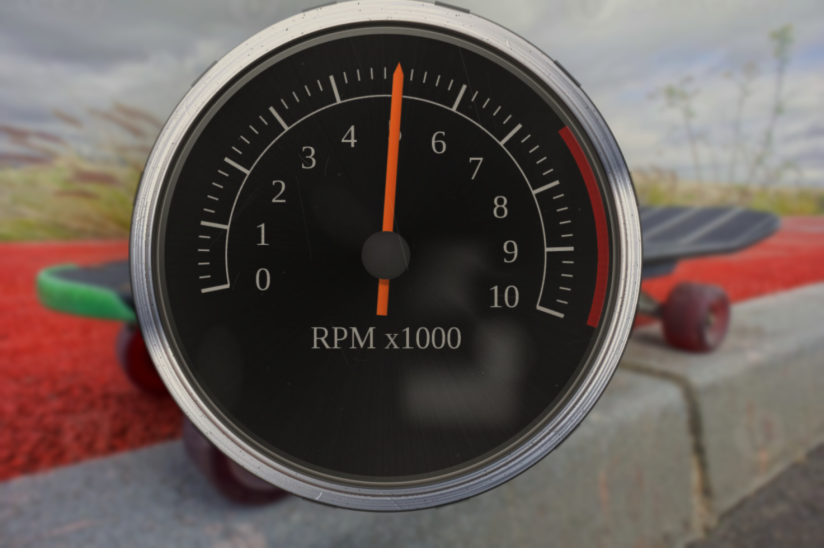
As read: **5000** rpm
